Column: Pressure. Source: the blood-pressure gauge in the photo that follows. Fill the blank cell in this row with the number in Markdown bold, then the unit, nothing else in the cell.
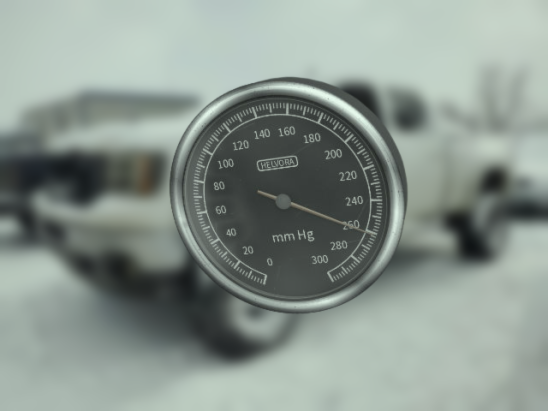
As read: **260** mmHg
